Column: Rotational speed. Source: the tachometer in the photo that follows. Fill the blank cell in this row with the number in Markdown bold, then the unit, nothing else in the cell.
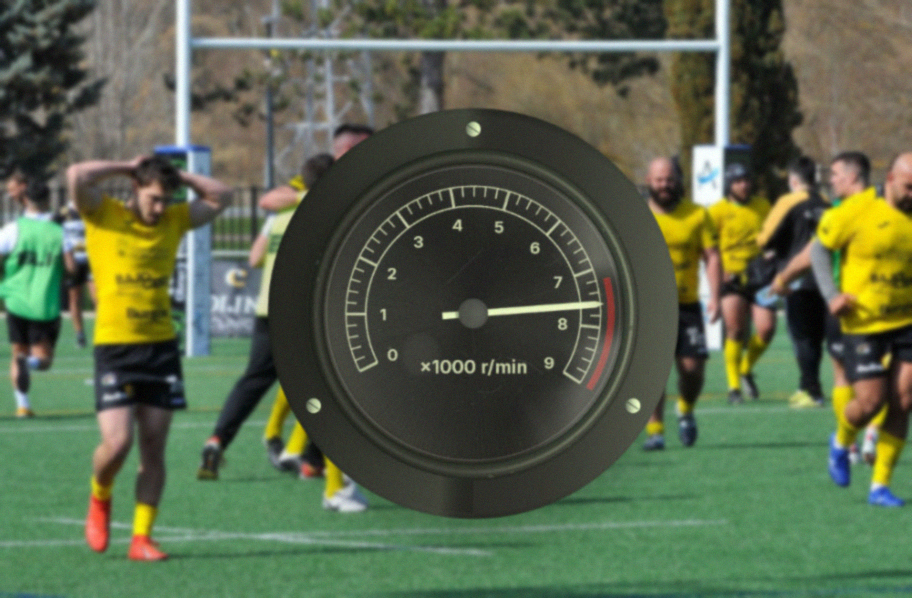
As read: **7600** rpm
